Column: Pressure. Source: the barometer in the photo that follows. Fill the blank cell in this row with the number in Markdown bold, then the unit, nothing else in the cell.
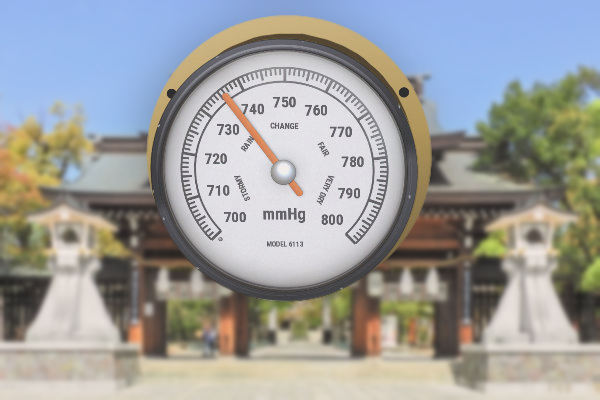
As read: **736** mmHg
